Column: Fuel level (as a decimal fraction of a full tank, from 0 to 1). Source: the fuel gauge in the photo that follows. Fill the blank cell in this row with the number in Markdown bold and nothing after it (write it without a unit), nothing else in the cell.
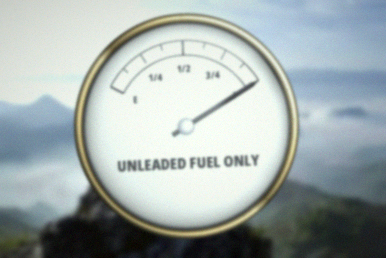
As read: **1**
